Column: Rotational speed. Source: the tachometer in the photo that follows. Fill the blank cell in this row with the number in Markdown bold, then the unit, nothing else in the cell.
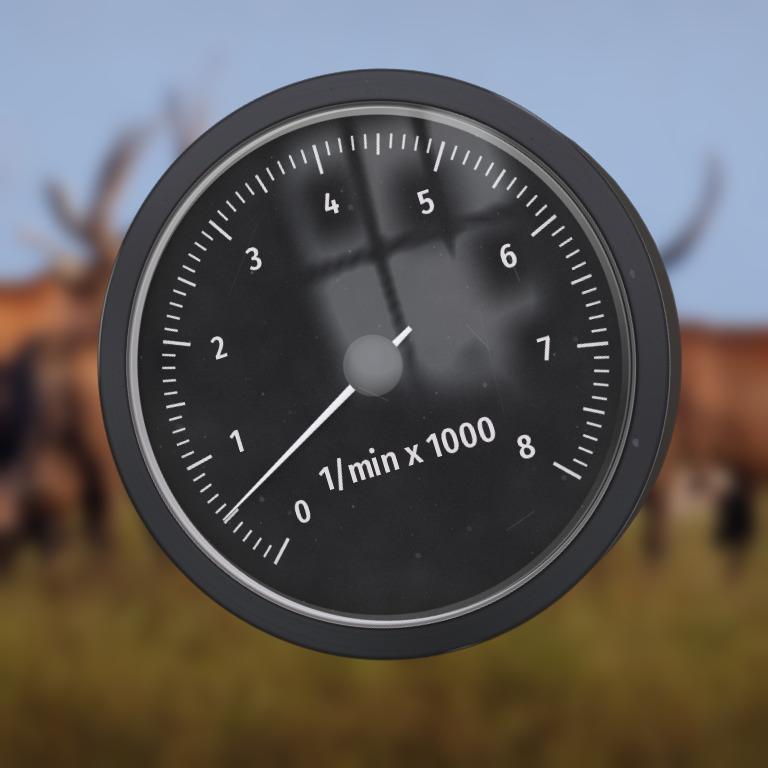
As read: **500** rpm
